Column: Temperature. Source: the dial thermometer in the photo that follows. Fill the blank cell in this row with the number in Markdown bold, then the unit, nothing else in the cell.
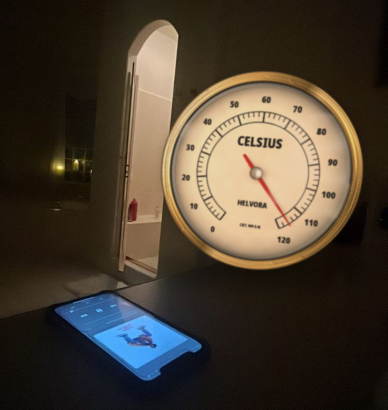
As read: **116** °C
